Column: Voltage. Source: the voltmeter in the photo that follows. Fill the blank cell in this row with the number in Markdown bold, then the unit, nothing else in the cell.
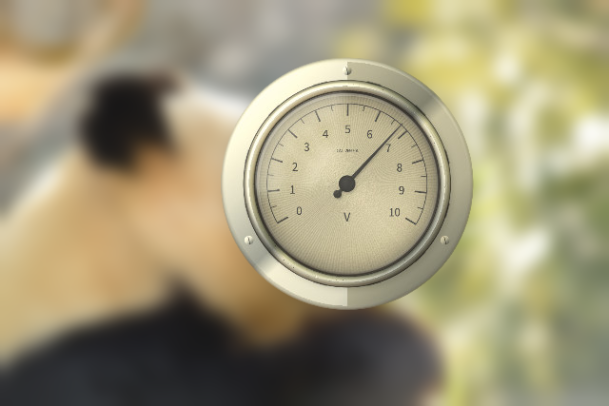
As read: **6.75** V
